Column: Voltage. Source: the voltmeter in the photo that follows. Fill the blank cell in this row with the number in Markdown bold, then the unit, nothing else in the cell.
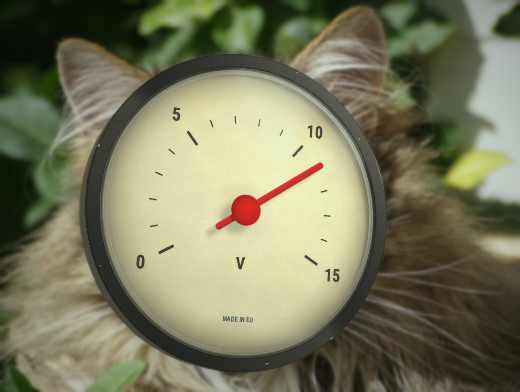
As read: **11** V
